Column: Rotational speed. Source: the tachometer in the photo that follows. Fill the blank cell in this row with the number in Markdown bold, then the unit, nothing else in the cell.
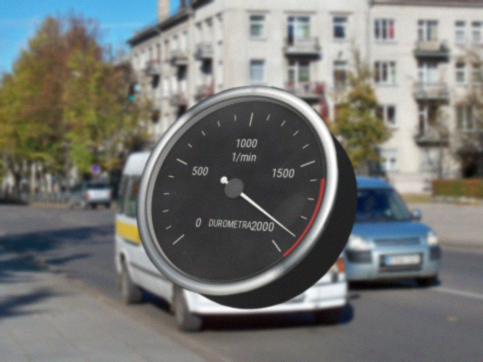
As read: **1900** rpm
